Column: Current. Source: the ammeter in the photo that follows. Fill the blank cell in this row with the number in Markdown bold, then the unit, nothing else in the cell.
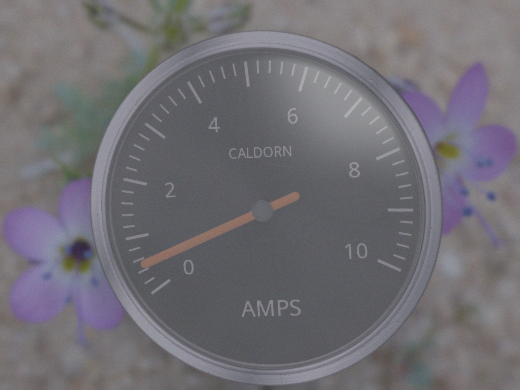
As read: **0.5** A
